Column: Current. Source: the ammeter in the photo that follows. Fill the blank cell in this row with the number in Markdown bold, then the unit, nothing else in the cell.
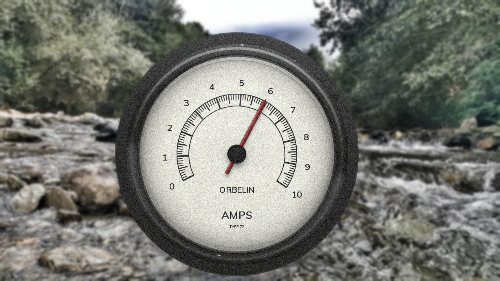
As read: **6** A
